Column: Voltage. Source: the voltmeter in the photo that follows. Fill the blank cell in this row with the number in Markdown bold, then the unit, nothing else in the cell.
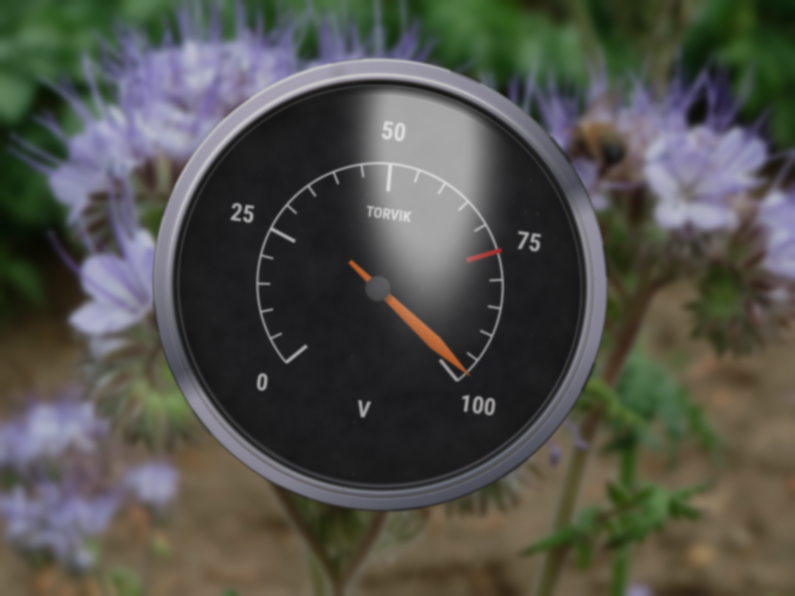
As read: **97.5** V
